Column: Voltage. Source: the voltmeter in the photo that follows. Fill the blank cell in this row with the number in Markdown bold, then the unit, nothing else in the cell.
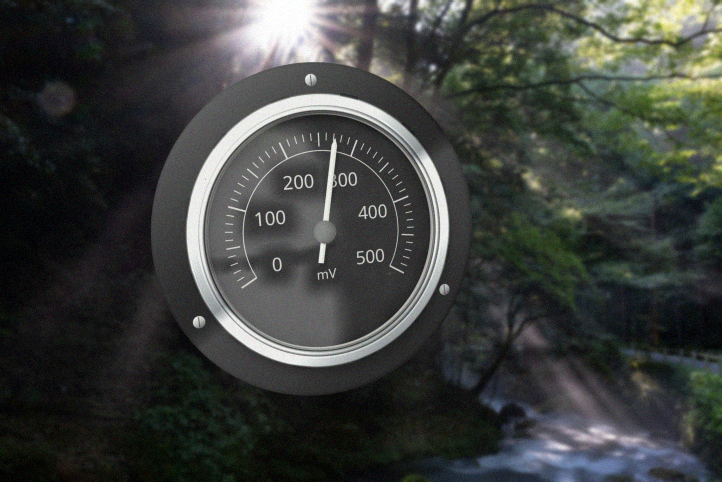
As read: **270** mV
